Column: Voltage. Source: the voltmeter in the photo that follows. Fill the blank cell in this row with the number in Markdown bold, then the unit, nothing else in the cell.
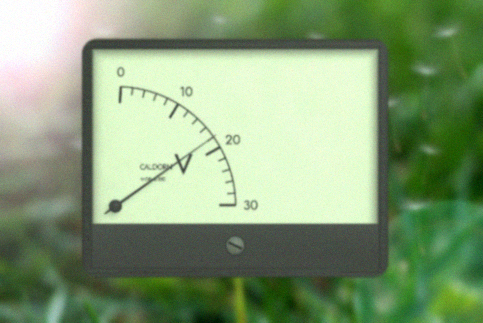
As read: **18** V
